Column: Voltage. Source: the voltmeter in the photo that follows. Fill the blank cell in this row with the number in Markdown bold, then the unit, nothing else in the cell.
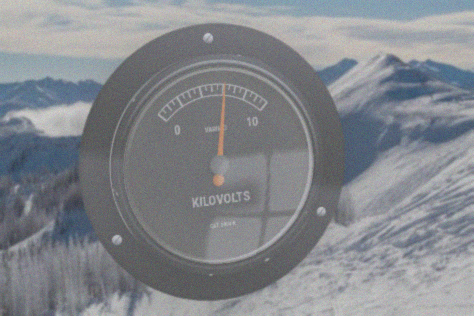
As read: **6** kV
